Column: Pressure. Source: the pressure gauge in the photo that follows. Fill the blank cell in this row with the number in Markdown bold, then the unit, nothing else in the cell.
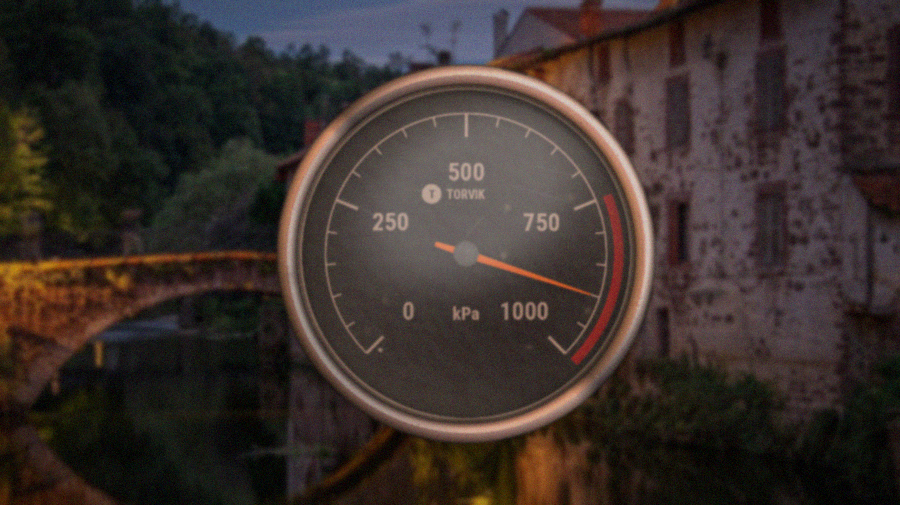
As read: **900** kPa
